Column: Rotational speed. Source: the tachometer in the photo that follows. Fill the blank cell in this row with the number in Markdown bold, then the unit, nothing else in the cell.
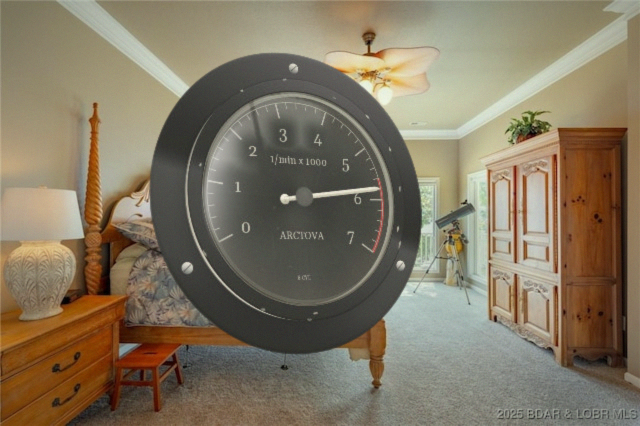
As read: **5800** rpm
